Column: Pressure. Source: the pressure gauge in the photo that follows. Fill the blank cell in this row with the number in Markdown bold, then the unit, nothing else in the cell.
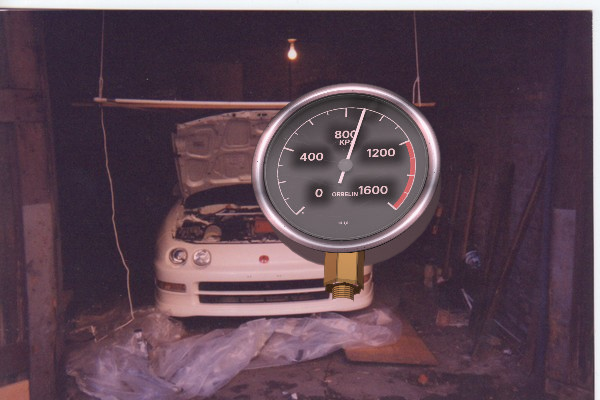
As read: **900** kPa
